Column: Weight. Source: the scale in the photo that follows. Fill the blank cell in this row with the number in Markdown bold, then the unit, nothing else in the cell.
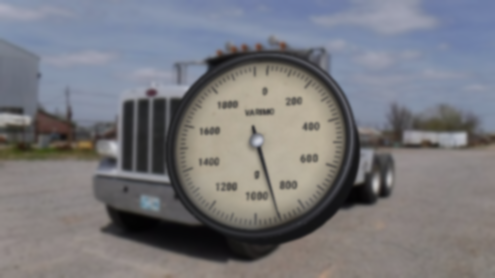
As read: **900** g
